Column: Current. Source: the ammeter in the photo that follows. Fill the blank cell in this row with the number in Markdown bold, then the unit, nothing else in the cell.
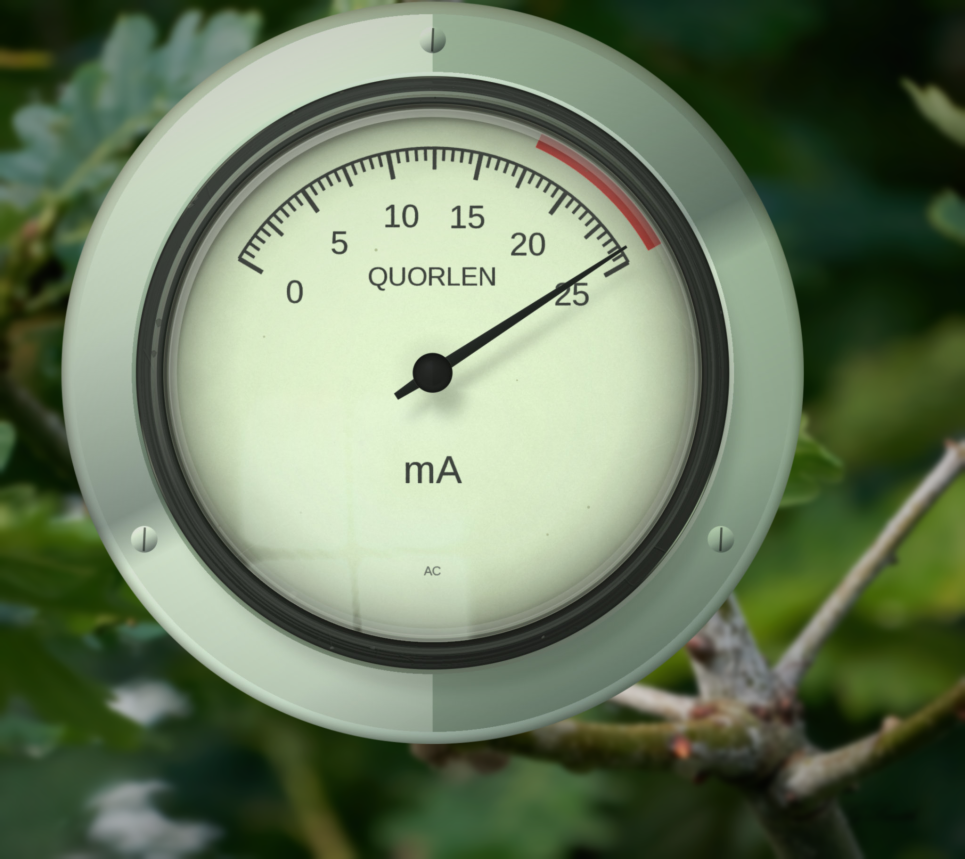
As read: **24.25** mA
